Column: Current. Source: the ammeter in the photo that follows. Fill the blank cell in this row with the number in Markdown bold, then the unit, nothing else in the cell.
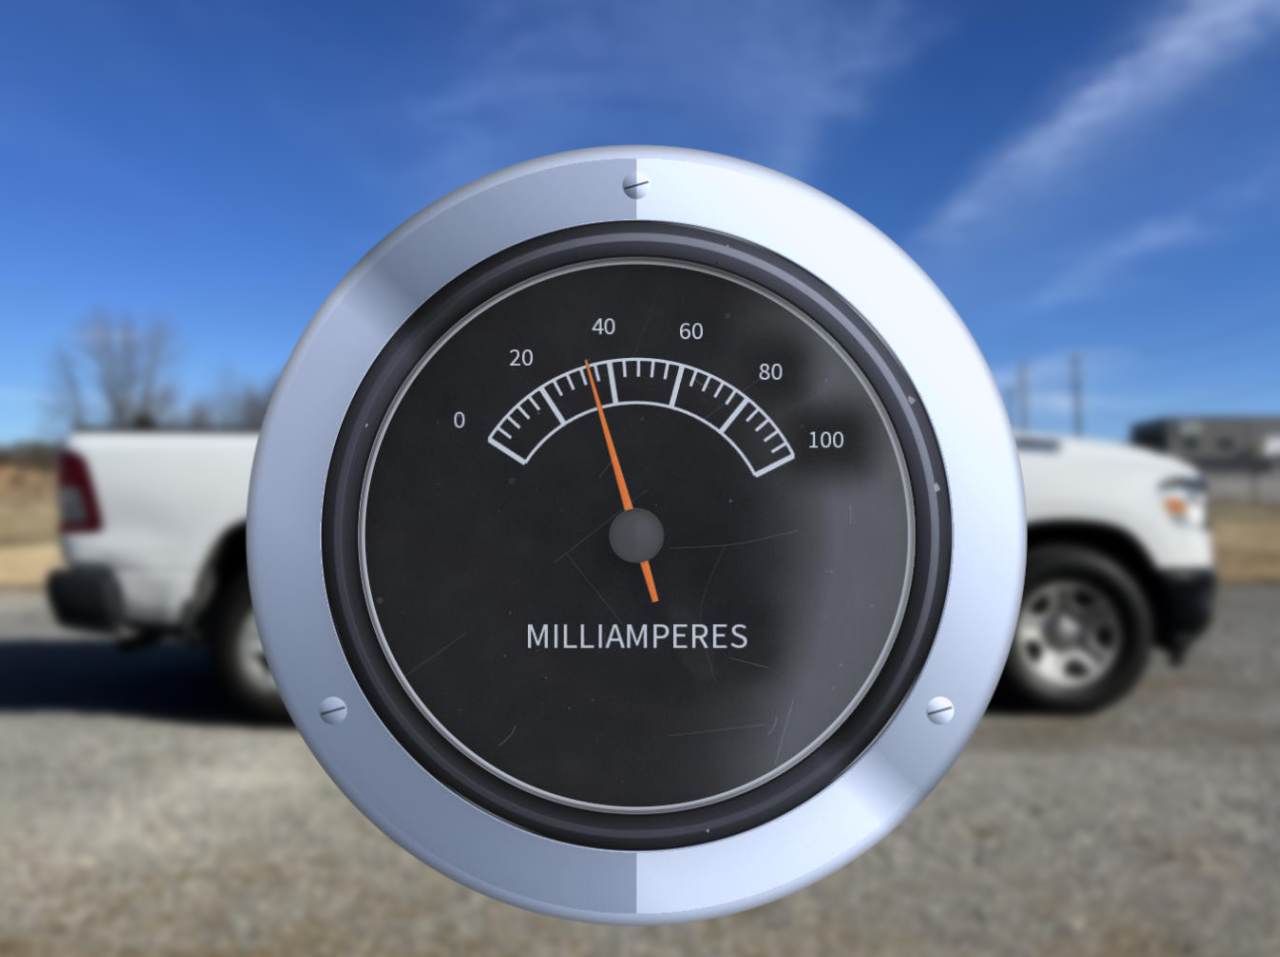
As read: **34** mA
